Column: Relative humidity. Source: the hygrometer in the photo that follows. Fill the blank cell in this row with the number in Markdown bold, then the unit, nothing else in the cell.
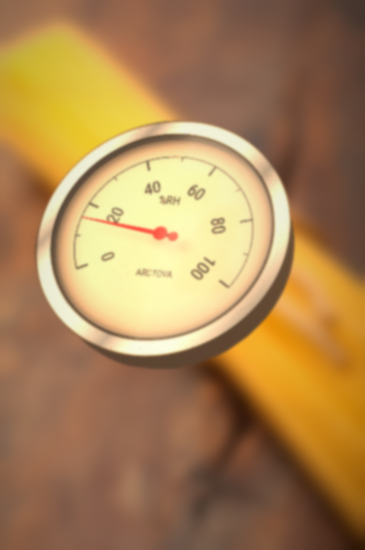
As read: **15** %
